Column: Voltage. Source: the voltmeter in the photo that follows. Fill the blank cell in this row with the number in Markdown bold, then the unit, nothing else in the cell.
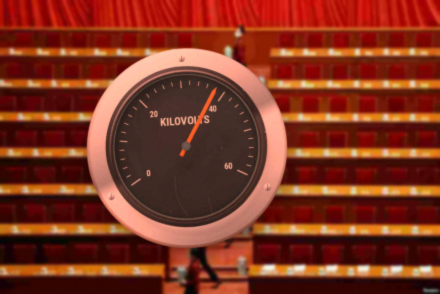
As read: **38** kV
